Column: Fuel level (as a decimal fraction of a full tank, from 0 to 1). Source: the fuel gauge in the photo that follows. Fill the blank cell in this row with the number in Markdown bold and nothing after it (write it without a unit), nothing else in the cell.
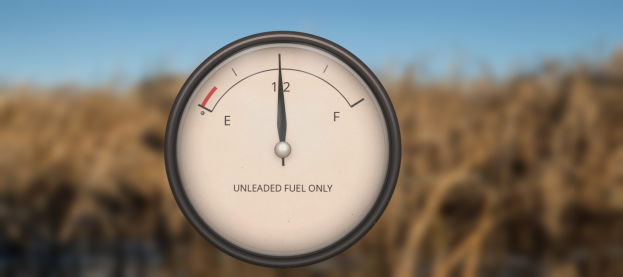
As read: **0.5**
